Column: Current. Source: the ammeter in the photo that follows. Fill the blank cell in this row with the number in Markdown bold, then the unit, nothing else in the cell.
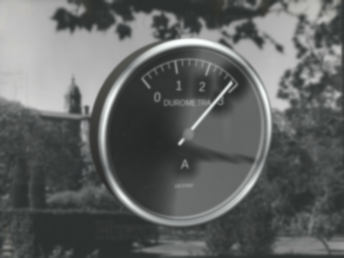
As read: **2.8** A
